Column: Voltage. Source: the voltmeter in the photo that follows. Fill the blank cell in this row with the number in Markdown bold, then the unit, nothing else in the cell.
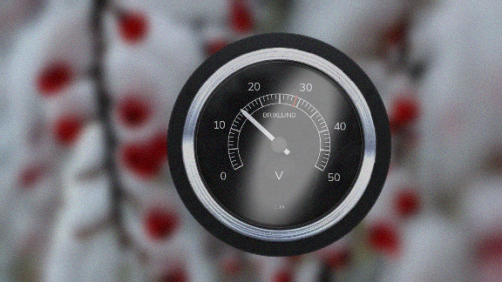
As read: **15** V
